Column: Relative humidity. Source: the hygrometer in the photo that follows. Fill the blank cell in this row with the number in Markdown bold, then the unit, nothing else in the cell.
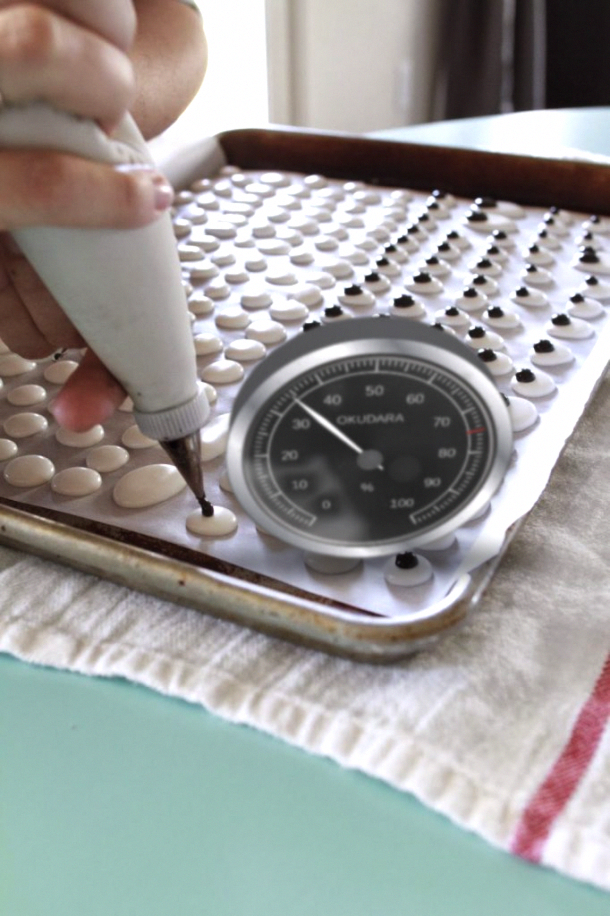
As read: **35** %
